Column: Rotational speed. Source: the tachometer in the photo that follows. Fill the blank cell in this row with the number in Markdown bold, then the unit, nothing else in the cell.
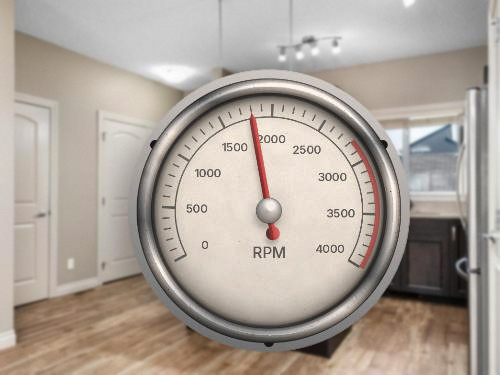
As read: **1800** rpm
